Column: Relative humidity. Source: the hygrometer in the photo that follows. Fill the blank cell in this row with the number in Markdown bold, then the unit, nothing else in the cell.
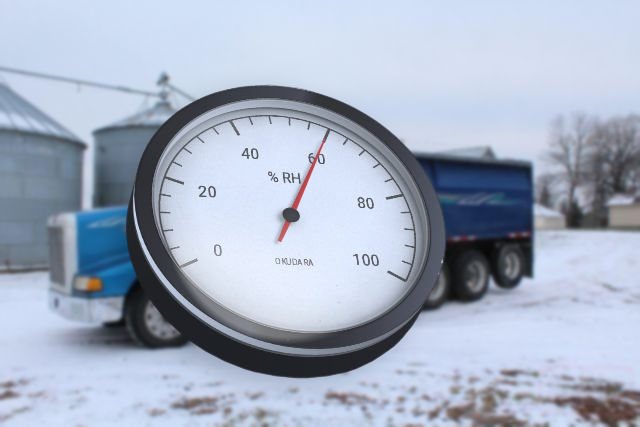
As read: **60** %
